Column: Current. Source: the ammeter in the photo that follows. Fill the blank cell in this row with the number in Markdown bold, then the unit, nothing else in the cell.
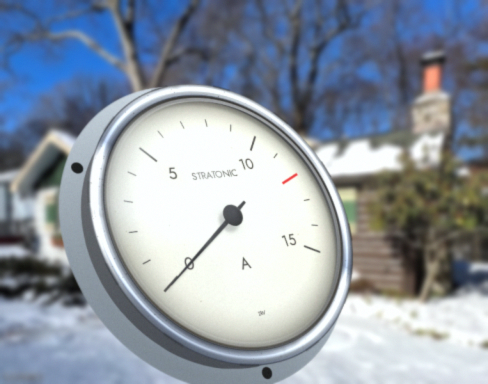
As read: **0** A
